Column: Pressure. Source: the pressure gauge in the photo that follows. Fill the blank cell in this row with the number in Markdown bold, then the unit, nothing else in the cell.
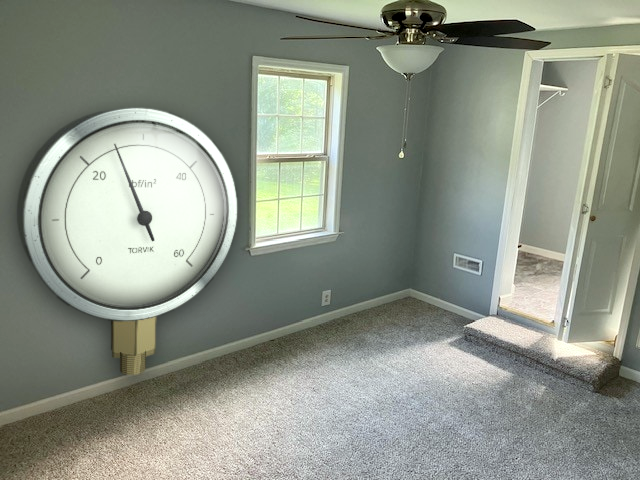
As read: **25** psi
